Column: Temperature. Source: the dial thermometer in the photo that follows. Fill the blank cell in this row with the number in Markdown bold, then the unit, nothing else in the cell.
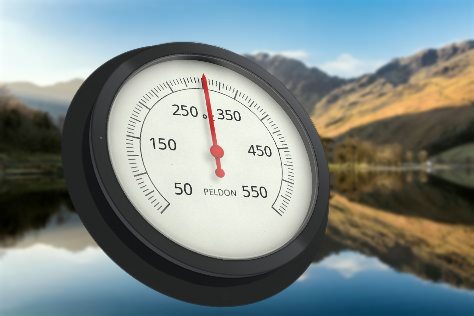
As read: **300** °F
